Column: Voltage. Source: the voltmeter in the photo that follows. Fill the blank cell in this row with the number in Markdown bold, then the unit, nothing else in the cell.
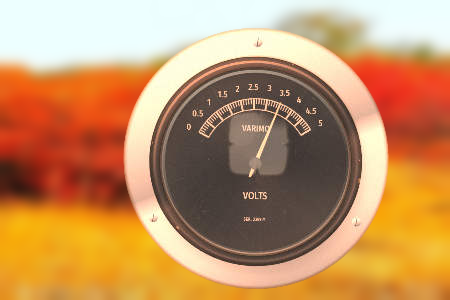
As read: **3.5** V
